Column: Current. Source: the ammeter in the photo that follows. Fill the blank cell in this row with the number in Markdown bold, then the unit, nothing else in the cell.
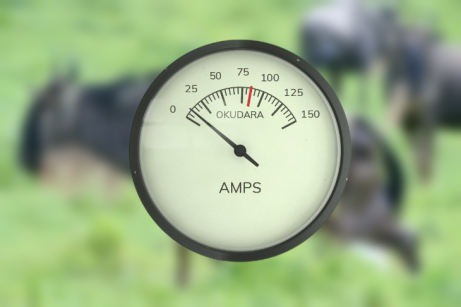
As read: **10** A
